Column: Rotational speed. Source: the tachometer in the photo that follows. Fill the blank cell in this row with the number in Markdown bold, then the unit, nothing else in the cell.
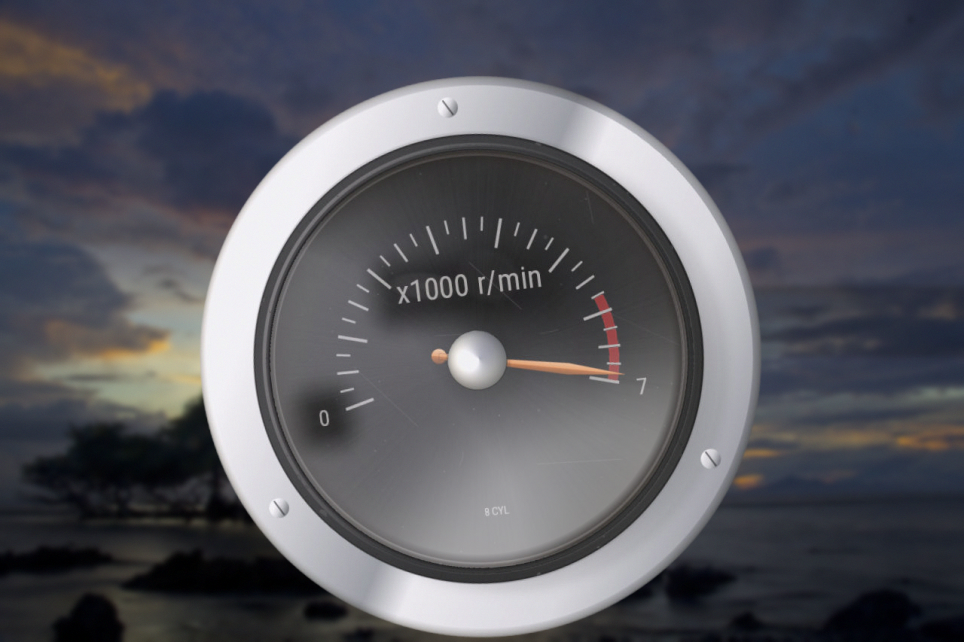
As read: **6875** rpm
